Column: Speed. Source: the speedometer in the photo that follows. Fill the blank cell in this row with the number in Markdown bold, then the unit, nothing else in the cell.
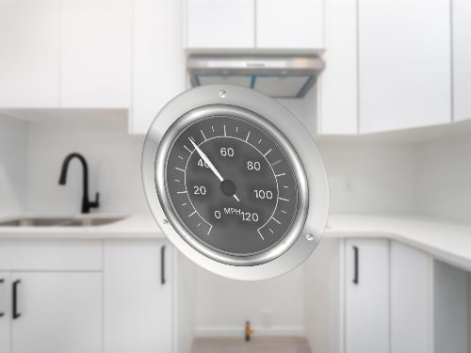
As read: **45** mph
